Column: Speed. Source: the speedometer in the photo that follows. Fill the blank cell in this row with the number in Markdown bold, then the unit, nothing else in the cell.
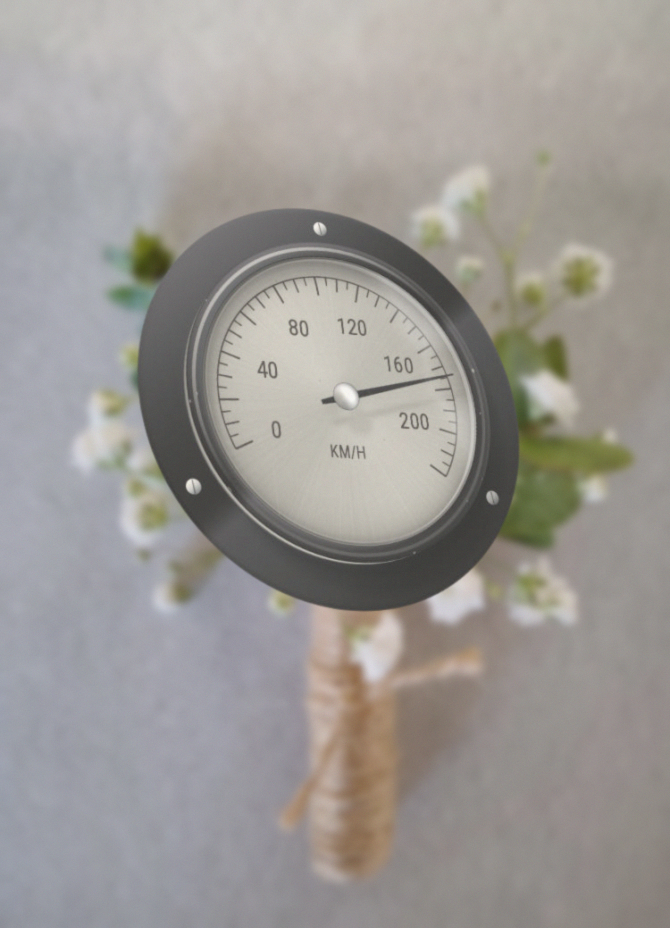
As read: **175** km/h
